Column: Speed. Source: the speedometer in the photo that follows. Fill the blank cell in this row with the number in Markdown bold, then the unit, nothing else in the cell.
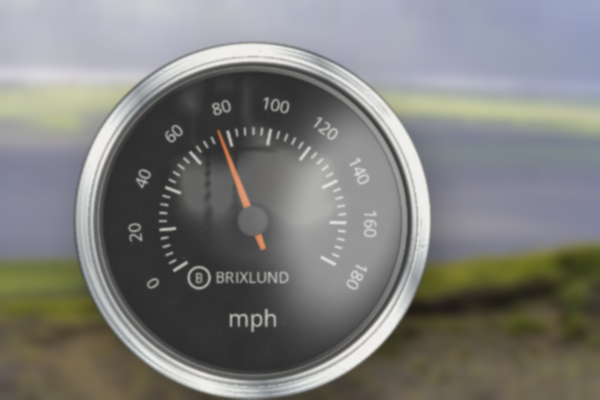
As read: **76** mph
